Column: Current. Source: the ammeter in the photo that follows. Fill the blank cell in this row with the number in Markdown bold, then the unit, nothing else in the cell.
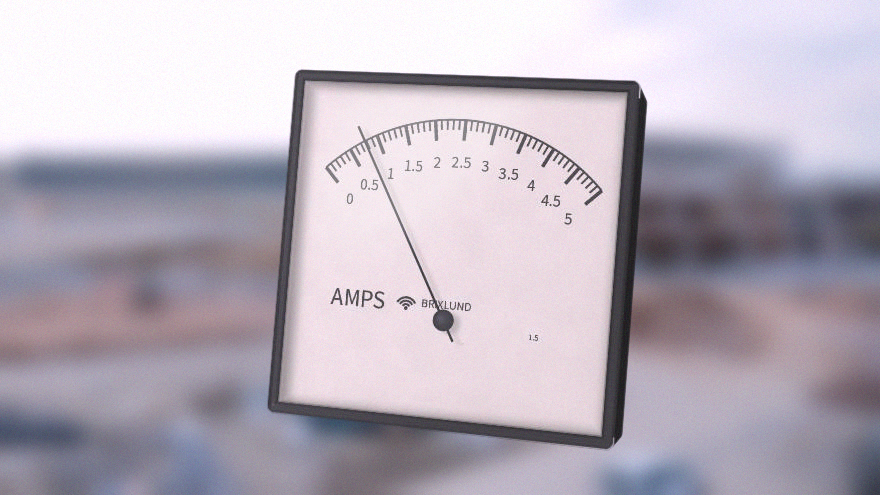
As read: **0.8** A
